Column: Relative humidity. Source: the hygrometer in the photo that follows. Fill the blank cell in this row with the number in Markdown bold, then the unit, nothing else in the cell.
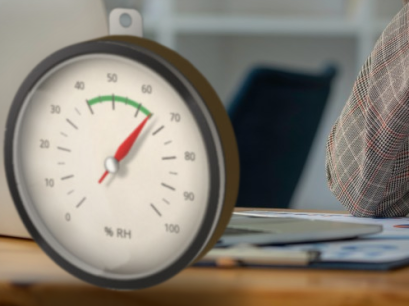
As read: **65** %
